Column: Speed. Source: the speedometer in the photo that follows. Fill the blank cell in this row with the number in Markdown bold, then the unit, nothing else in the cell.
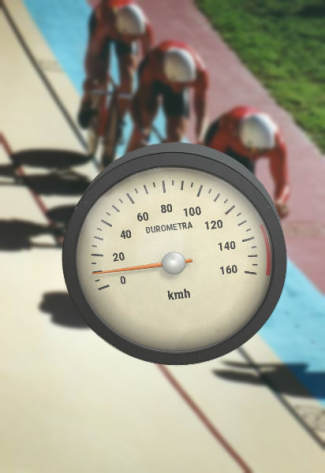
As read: **10** km/h
